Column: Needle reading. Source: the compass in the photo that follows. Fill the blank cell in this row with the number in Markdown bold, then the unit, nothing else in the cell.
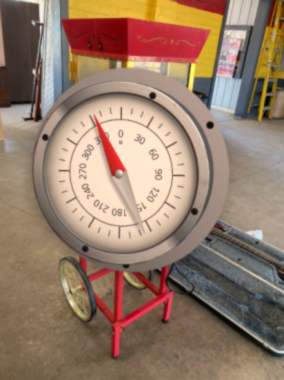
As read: **335** °
